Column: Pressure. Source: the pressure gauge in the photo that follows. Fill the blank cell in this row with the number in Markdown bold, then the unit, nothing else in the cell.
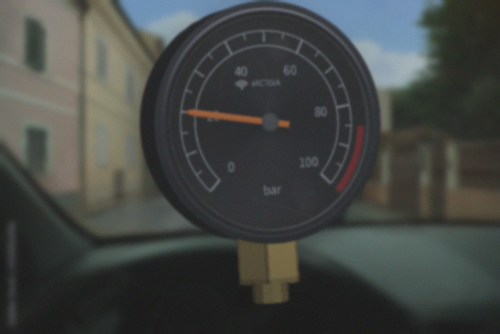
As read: **20** bar
